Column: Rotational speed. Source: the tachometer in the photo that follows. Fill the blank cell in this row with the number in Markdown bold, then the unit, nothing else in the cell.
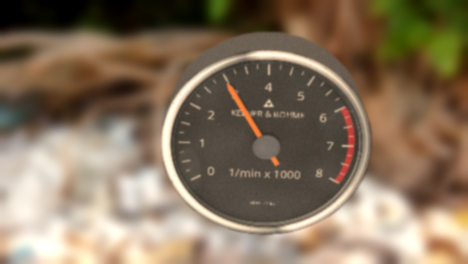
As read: **3000** rpm
